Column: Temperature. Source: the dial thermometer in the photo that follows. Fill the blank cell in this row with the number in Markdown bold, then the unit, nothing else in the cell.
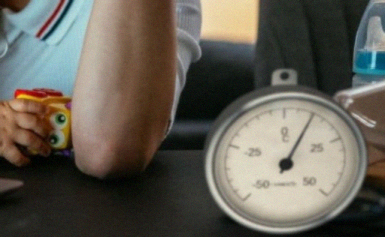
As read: **10** °C
